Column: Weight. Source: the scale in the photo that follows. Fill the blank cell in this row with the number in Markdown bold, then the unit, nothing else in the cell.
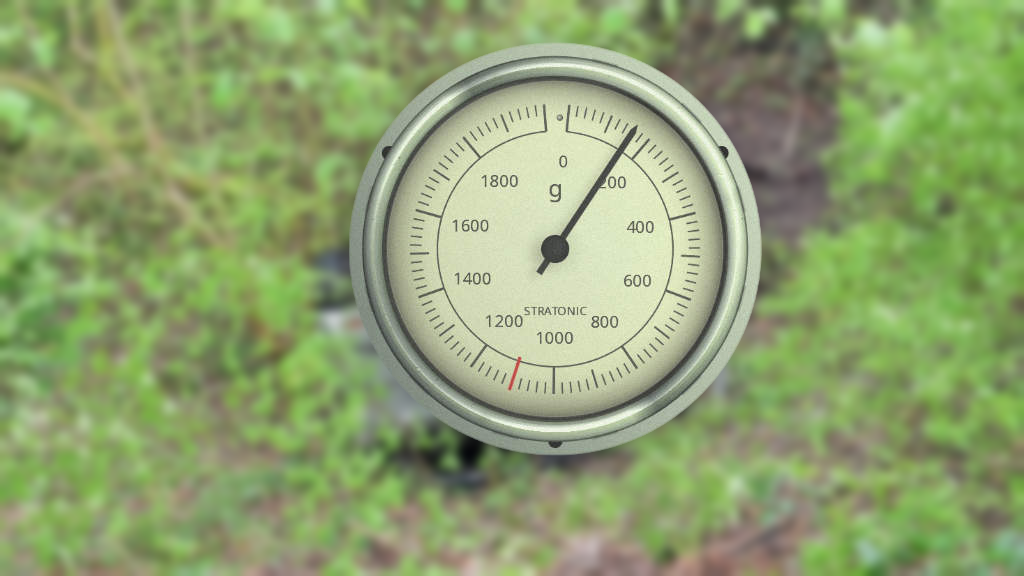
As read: **160** g
